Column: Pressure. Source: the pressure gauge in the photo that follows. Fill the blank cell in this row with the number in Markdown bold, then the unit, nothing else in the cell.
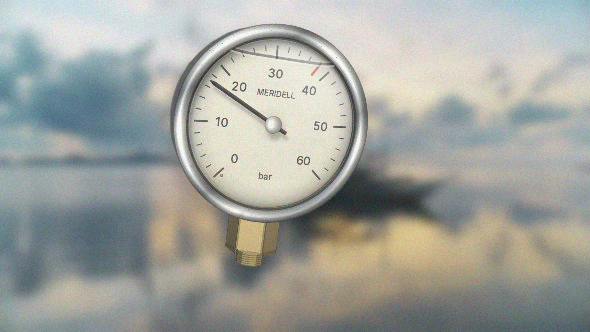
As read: **17** bar
